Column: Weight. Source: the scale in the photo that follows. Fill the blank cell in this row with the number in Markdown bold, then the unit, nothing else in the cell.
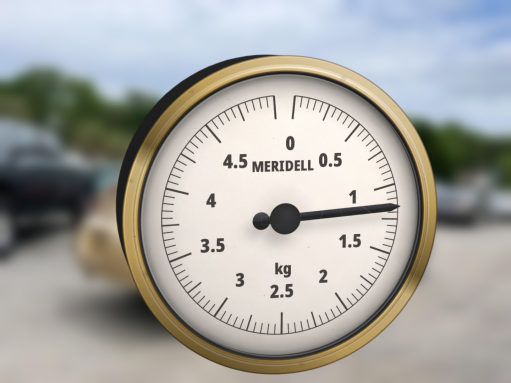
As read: **1.15** kg
